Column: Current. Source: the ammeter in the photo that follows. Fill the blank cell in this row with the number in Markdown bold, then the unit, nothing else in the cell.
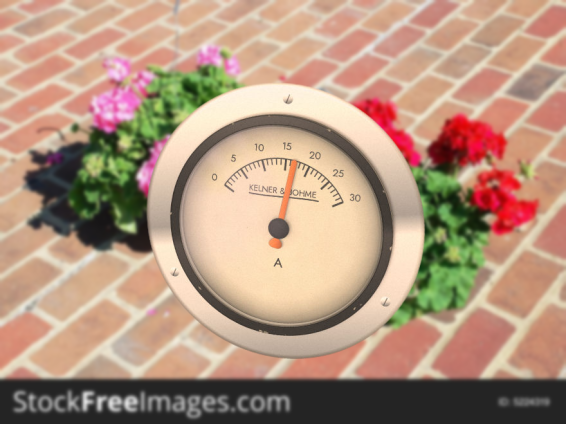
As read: **17** A
